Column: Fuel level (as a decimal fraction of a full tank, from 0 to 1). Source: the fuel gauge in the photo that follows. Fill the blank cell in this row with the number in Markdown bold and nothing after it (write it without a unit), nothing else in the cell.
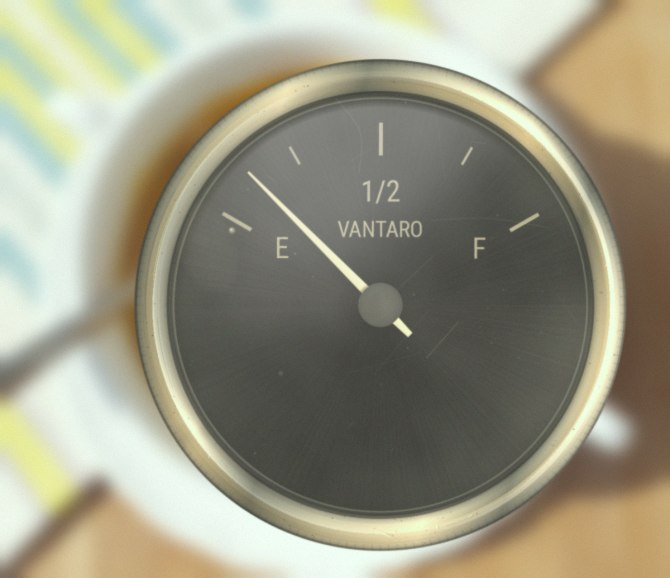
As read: **0.125**
